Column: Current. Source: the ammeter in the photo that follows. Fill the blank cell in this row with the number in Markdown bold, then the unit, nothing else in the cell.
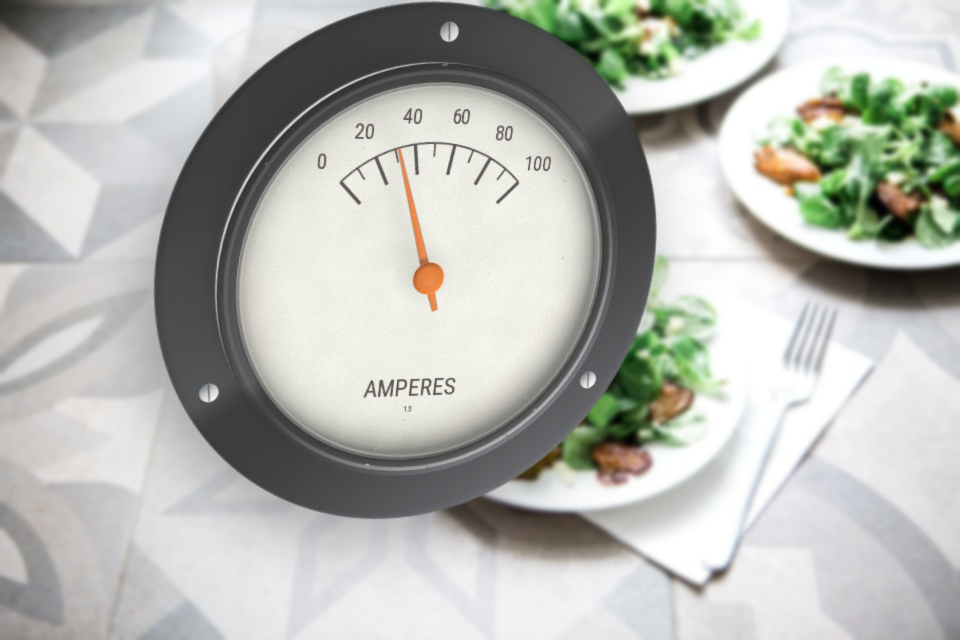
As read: **30** A
